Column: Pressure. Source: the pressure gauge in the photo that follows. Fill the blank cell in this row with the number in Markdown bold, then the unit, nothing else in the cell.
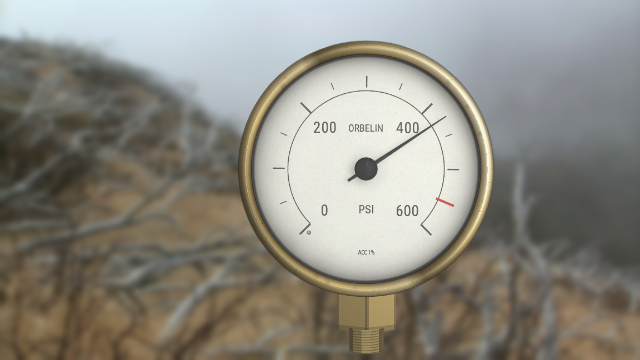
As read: **425** psi
